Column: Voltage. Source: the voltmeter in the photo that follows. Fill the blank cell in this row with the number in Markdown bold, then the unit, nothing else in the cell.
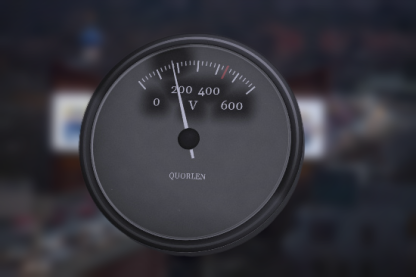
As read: **180** V
